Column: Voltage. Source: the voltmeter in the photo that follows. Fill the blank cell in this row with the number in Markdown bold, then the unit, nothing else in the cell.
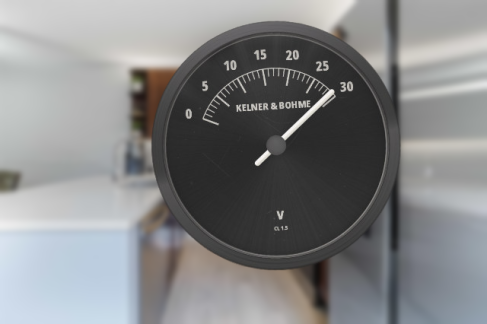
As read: **29** V
